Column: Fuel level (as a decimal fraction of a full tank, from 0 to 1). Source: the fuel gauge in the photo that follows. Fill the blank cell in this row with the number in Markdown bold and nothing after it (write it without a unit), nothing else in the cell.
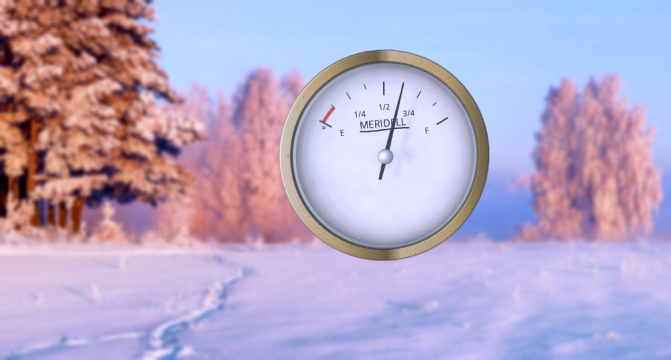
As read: **0.625**
